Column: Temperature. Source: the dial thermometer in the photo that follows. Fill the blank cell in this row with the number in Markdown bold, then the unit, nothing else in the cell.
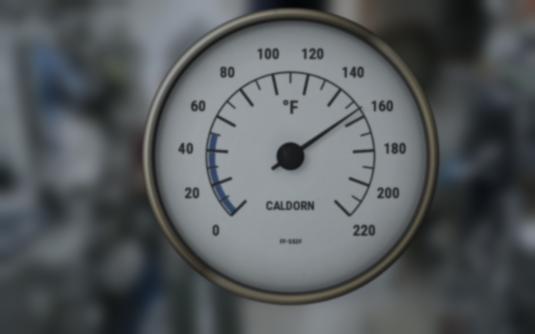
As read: **155** °F
